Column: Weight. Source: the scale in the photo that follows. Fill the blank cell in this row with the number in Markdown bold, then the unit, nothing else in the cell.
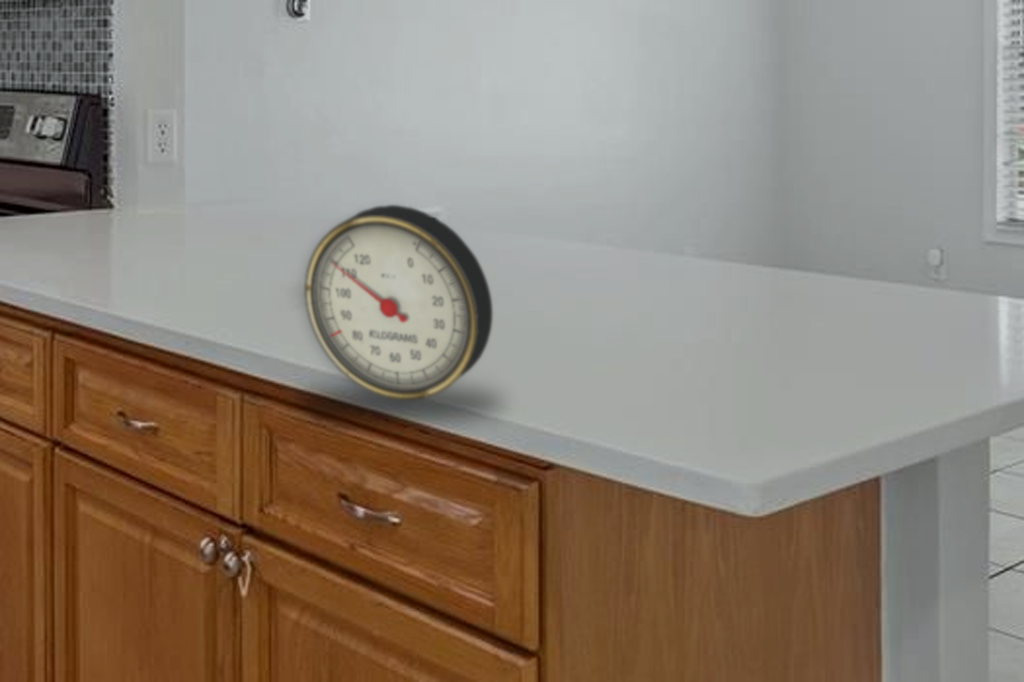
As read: **110** kg
